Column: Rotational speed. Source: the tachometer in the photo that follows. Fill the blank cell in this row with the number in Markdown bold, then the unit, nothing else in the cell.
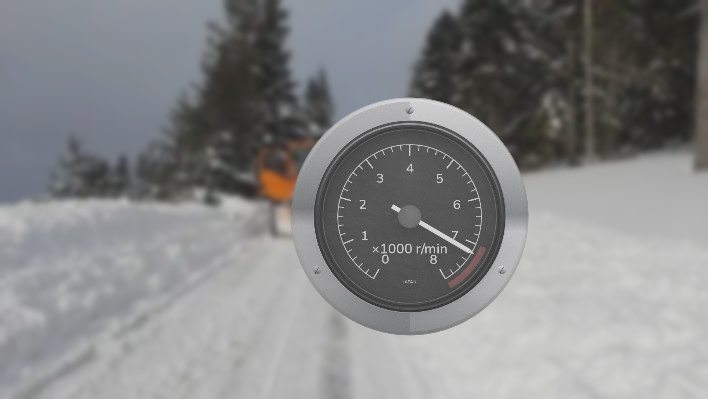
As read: **7200** rpm
